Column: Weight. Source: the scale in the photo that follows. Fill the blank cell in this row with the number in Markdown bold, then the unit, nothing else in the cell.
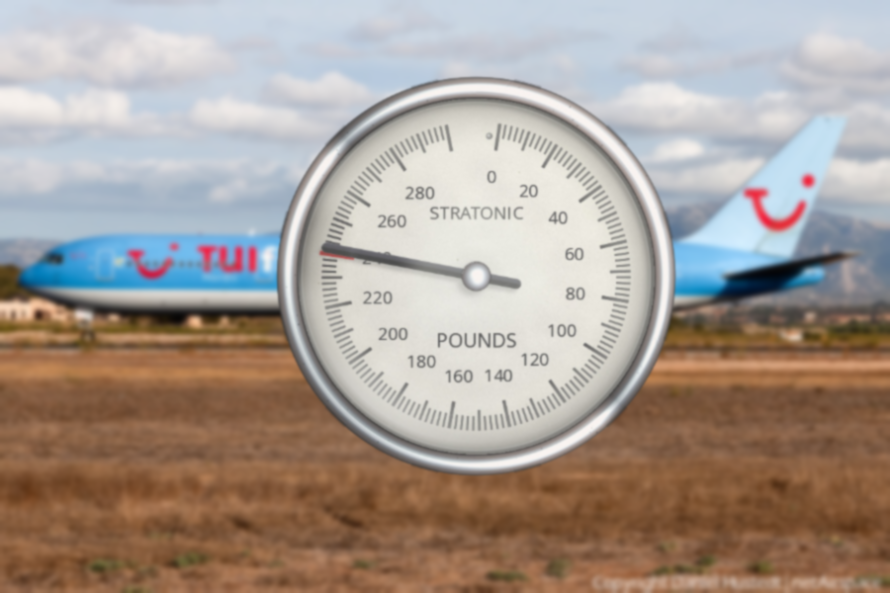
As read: **240** lb
